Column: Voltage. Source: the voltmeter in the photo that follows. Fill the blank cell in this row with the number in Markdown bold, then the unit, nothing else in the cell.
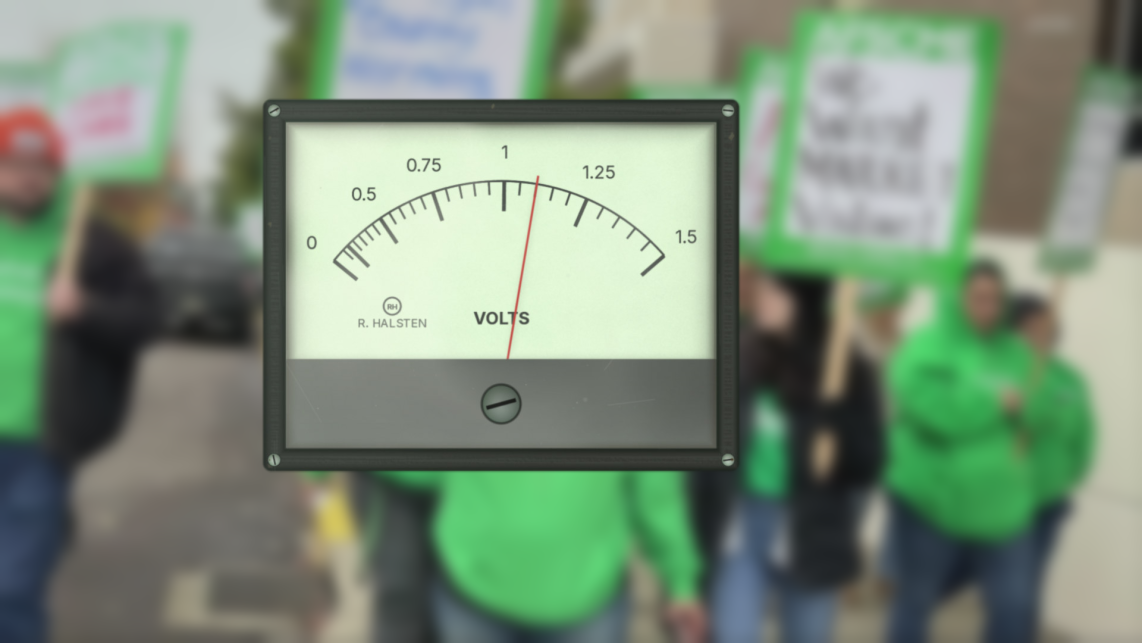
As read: **1.1** V
